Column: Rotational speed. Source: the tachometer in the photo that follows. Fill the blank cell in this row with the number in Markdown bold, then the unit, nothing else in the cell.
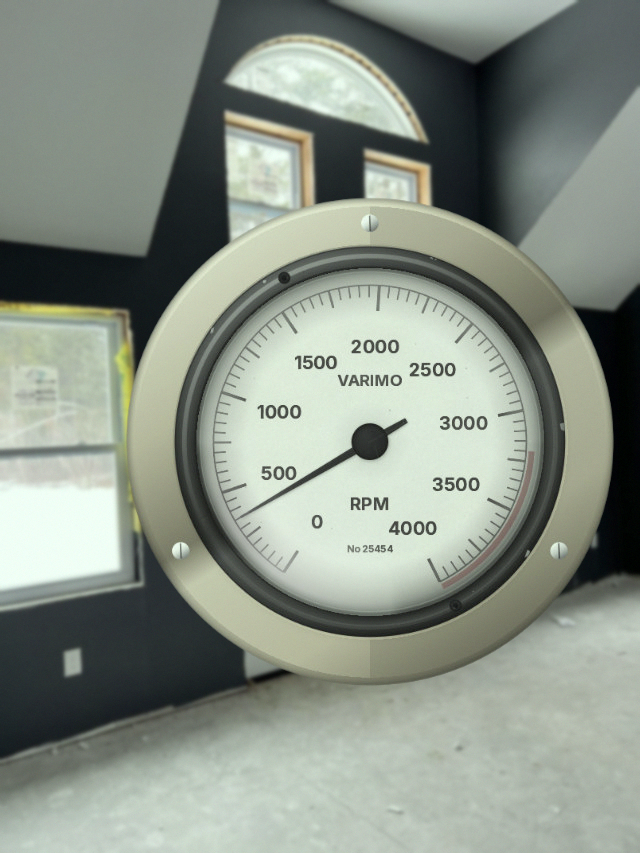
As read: **350** rpm
